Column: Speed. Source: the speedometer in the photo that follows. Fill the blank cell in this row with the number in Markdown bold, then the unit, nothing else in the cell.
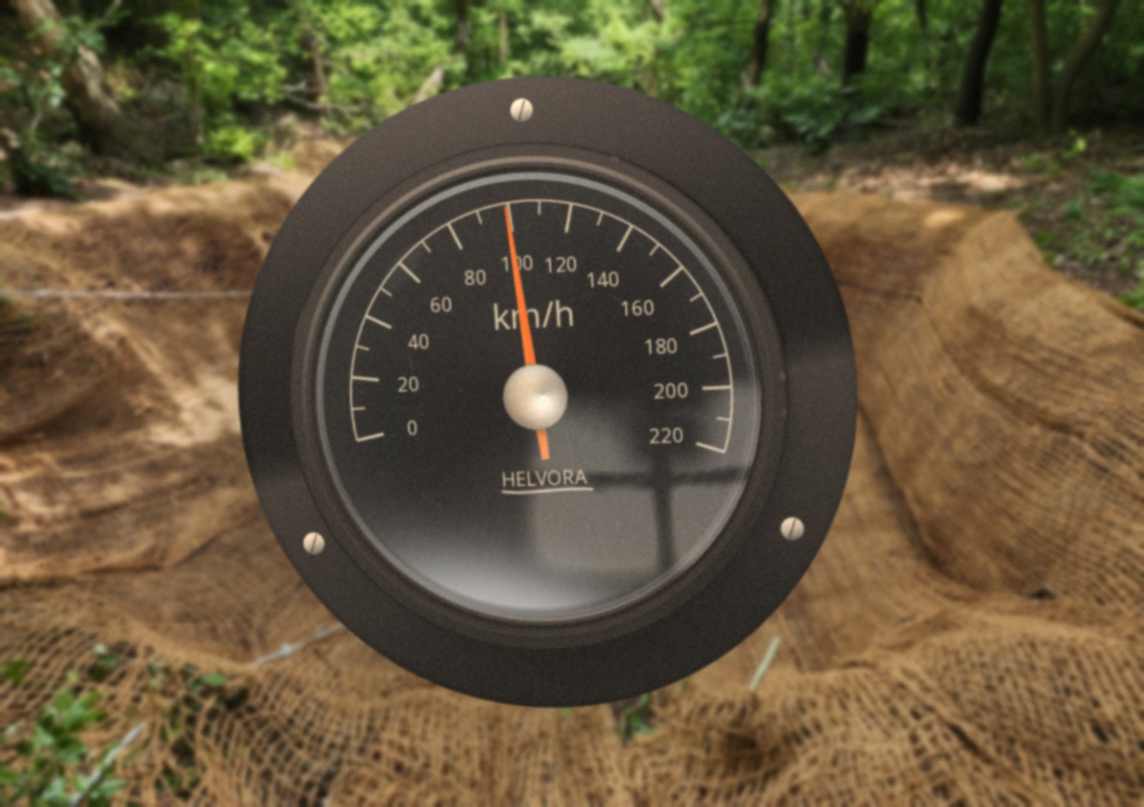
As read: **100** km/h
